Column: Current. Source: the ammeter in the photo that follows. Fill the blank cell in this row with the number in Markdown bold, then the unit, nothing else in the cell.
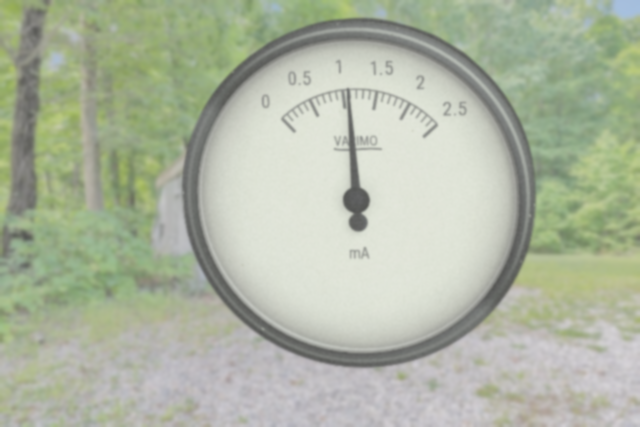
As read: **1.1** mA
